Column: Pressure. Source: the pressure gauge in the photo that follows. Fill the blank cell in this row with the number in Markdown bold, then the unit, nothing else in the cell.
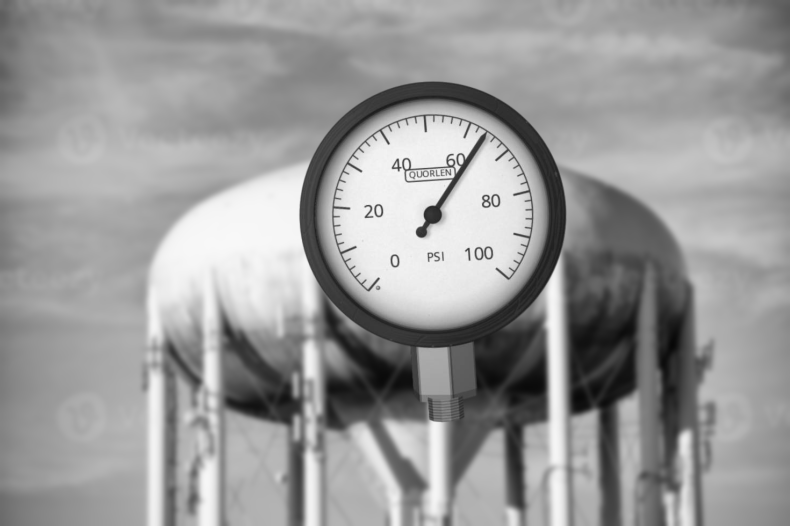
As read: **64** psi
